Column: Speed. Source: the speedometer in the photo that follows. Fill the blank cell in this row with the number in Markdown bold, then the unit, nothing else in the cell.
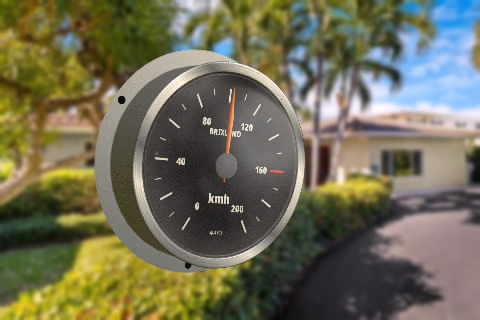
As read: **100** km/h
